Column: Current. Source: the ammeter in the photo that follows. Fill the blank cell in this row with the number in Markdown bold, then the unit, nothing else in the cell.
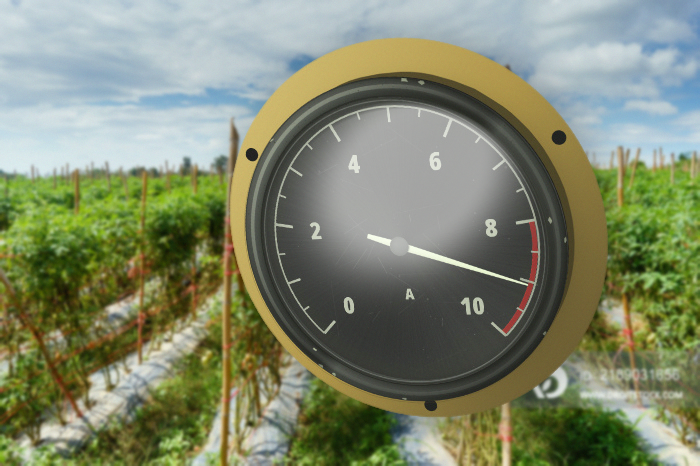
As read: **9** A
